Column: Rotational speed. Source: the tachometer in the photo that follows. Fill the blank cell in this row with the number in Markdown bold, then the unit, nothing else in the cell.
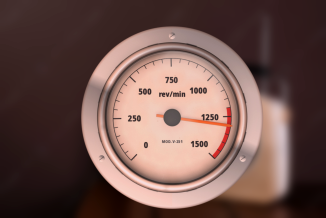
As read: **1300** rpm
